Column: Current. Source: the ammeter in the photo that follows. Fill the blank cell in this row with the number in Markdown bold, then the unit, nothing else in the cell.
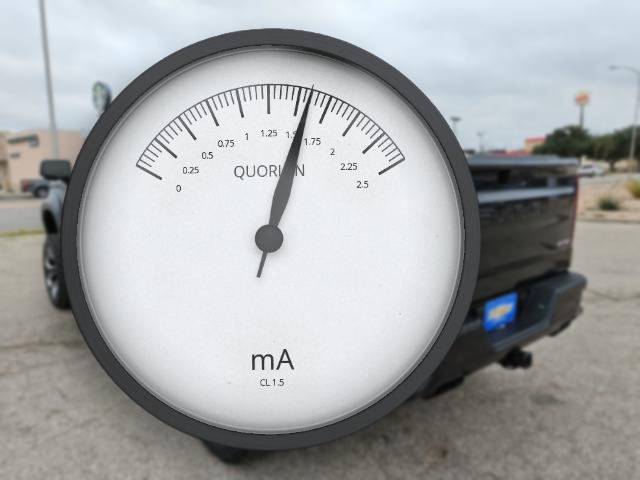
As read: **1.6** mA
